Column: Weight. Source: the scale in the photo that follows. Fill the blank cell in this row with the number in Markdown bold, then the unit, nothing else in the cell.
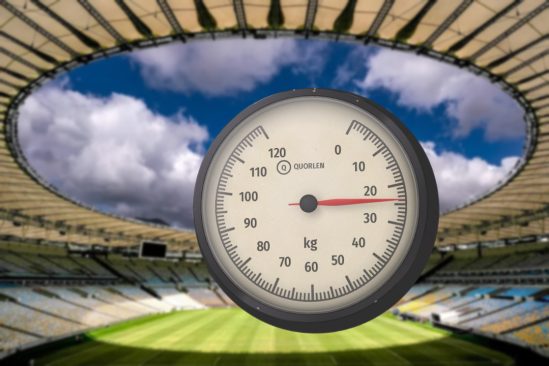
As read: **24** kg
